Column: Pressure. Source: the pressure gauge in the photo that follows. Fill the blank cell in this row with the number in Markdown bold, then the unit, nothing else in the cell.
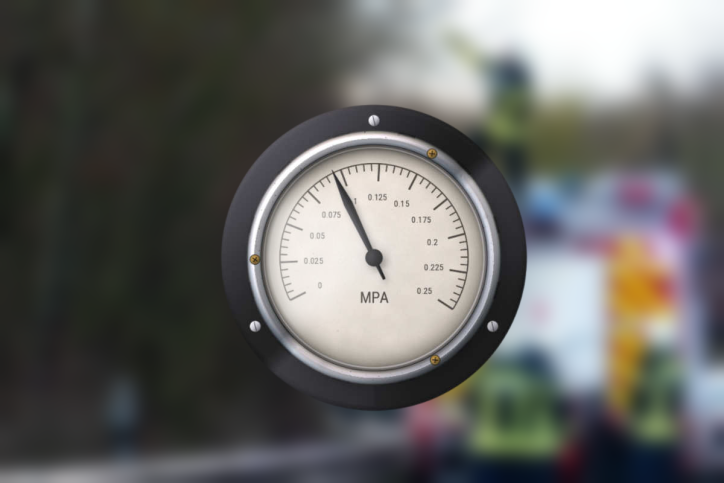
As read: **0.095** MPa
